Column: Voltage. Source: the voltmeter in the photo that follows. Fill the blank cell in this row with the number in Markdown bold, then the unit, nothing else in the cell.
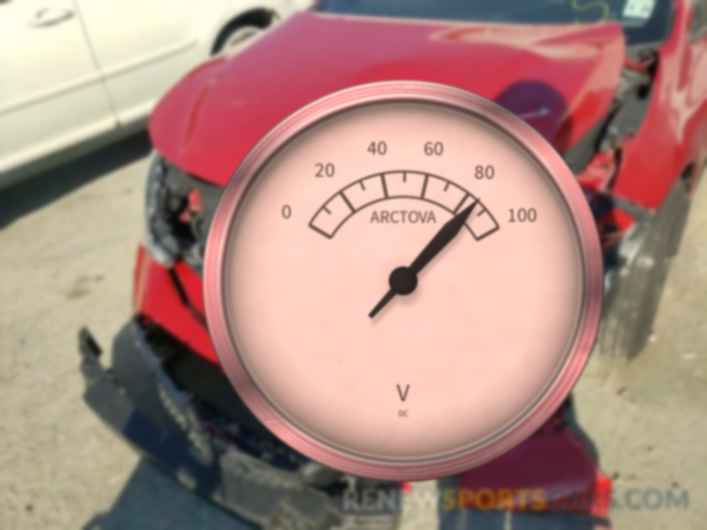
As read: **85** V
